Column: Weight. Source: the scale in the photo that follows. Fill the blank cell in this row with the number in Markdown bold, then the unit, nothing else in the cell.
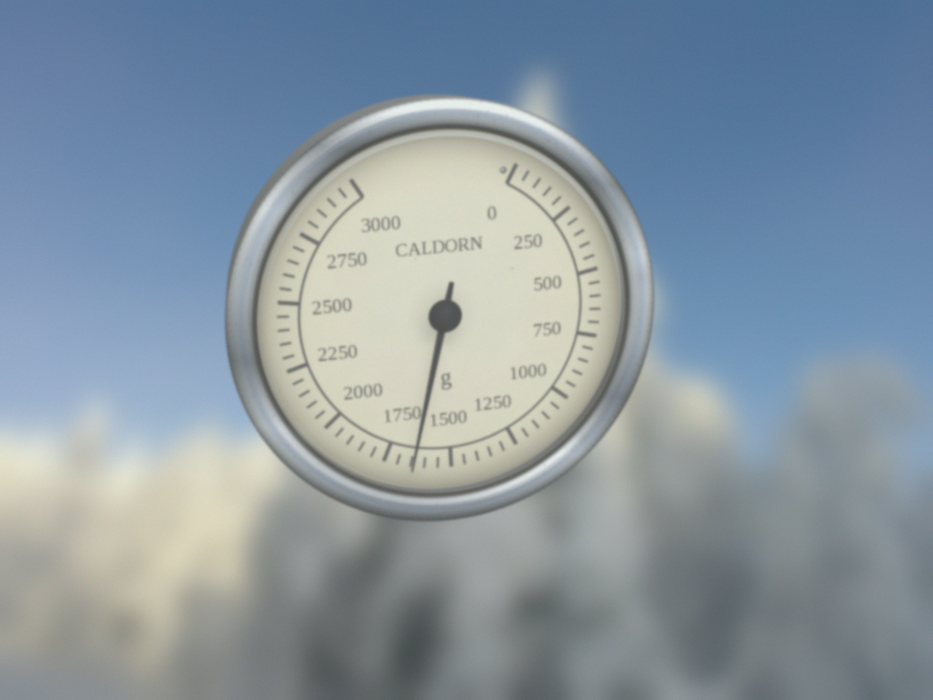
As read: **1650** g
